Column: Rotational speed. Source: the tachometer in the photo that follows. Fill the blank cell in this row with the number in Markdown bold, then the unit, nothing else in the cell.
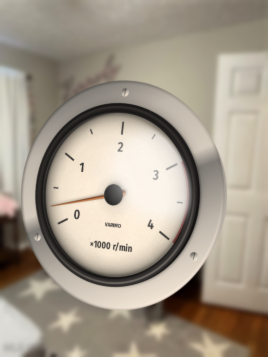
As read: **250** rpm
